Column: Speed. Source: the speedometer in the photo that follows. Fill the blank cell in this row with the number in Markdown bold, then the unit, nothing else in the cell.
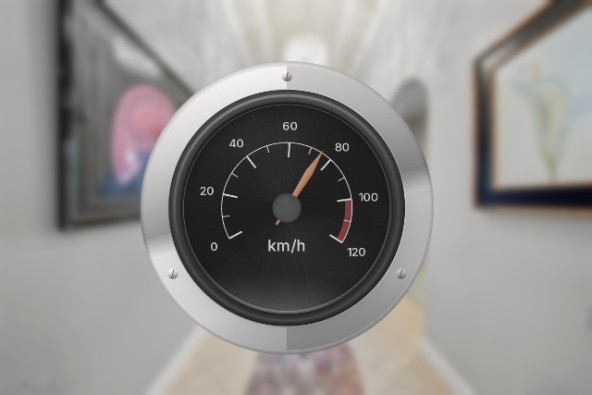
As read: **75** km/h
